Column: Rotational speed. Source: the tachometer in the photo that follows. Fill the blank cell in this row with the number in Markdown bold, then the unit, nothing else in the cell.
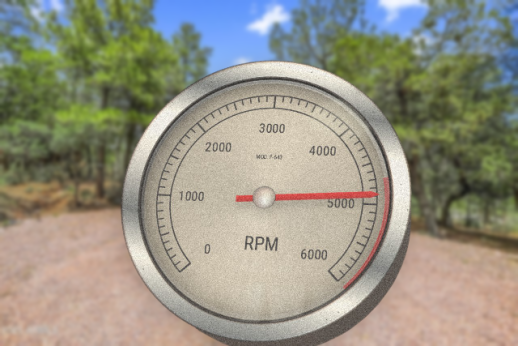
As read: **4900** rpm
